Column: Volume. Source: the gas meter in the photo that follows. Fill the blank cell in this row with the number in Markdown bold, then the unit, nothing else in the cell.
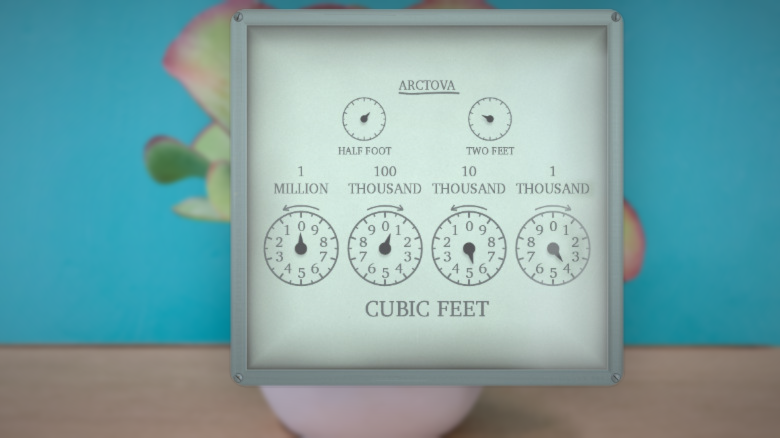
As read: **5400** ft³
